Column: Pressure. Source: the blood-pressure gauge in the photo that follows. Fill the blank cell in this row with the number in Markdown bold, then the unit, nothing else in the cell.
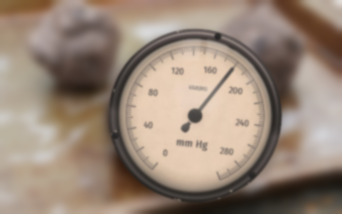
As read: **180** mmHg
